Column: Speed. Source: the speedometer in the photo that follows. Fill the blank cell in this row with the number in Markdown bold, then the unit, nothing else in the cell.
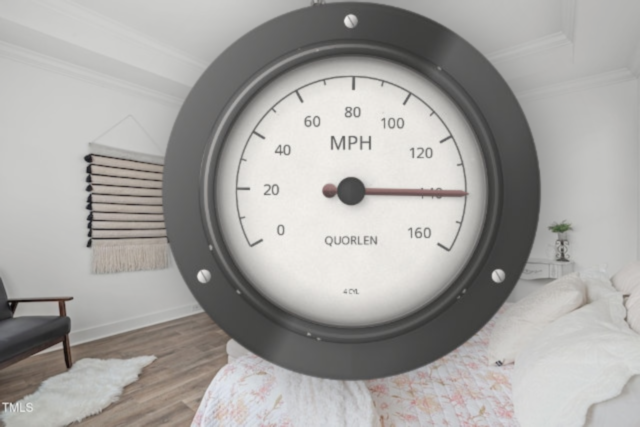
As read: **140** mph
